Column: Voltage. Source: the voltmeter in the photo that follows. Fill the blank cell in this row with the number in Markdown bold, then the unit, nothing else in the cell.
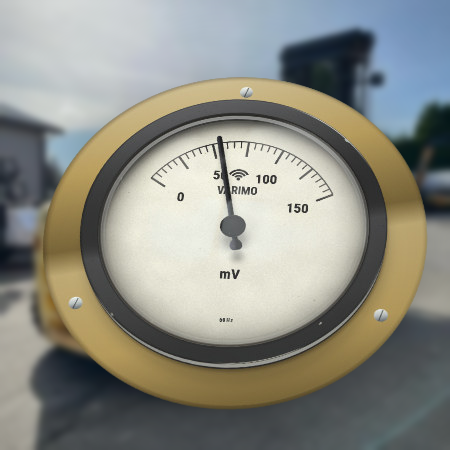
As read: **55** mV
